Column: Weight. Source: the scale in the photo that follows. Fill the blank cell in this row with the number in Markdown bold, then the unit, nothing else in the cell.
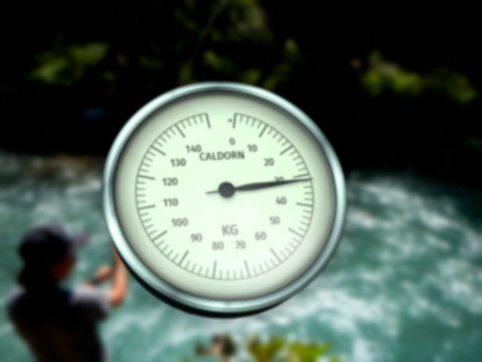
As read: **32** kg
